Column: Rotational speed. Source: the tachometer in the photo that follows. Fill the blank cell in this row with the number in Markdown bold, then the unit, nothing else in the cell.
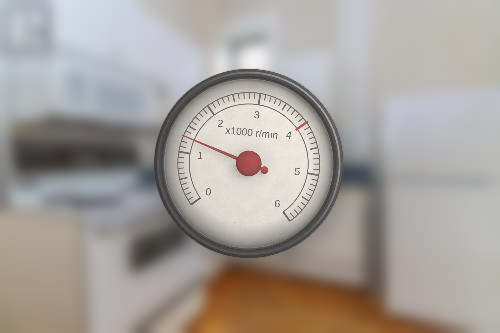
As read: **1300** rpm
